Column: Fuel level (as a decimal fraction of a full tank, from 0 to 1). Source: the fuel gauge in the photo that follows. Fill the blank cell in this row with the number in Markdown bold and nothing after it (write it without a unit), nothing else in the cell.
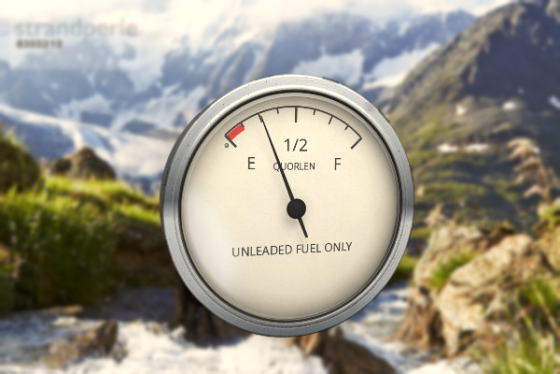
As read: **0.25**
